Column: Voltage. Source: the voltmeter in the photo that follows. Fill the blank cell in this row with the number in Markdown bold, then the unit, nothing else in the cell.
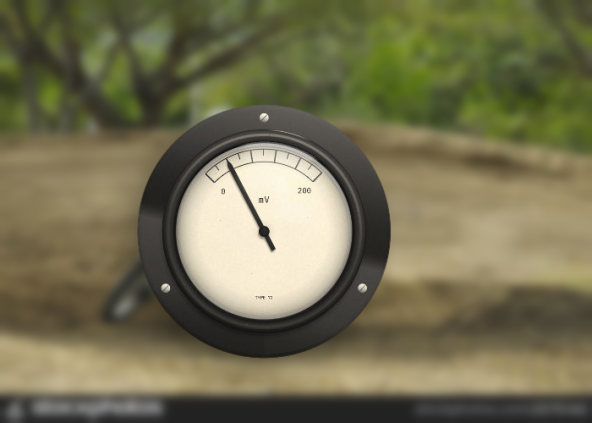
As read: **40** mV
